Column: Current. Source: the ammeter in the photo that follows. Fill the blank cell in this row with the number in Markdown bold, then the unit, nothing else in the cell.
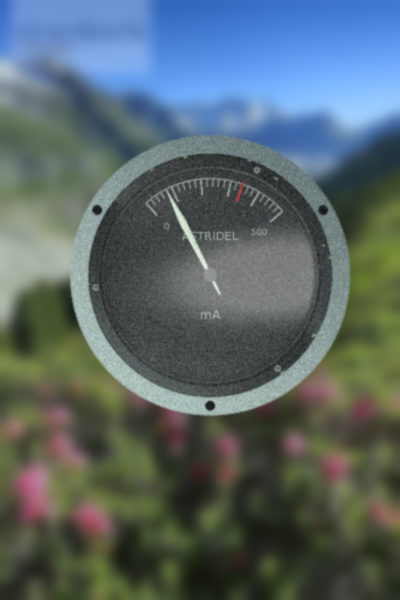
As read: **80** mA
